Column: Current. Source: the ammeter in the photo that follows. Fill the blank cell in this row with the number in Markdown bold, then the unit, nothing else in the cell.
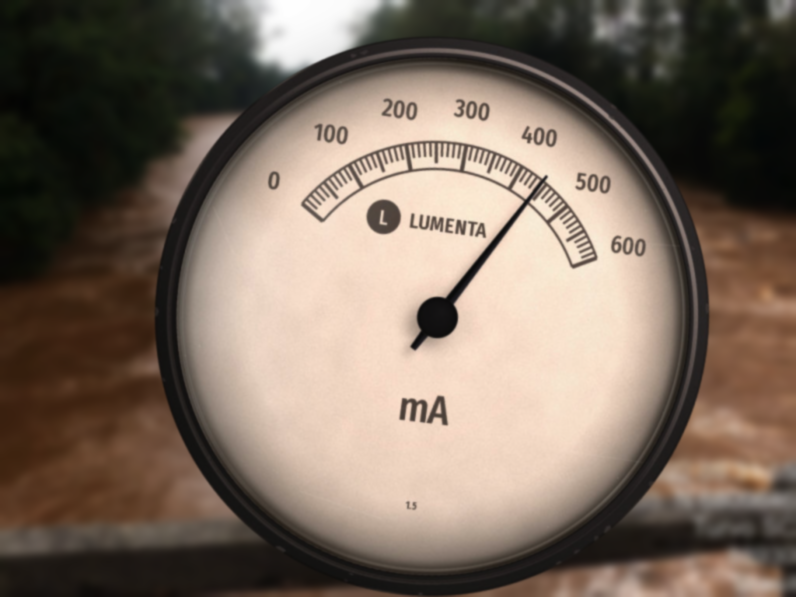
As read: **440** mA
